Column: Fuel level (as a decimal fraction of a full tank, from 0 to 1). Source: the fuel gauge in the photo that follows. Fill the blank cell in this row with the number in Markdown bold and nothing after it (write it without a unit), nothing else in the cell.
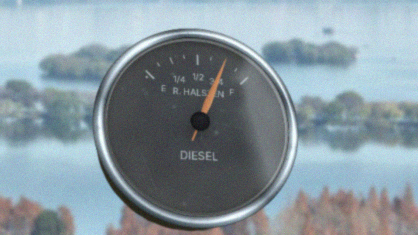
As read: **0.75**
